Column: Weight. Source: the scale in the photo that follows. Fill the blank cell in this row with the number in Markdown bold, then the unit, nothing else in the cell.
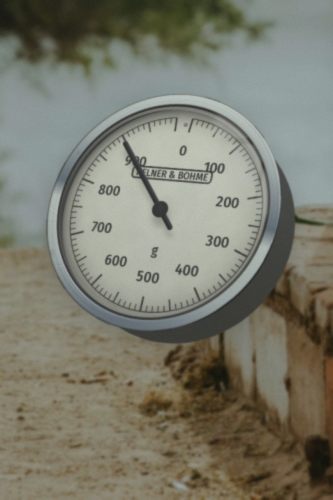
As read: **900** g
